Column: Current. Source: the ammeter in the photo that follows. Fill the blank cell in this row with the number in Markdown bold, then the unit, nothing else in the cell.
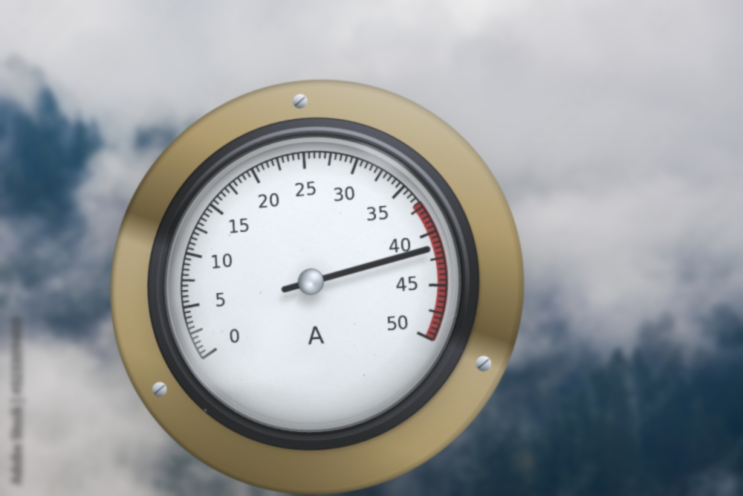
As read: **41.5** A
